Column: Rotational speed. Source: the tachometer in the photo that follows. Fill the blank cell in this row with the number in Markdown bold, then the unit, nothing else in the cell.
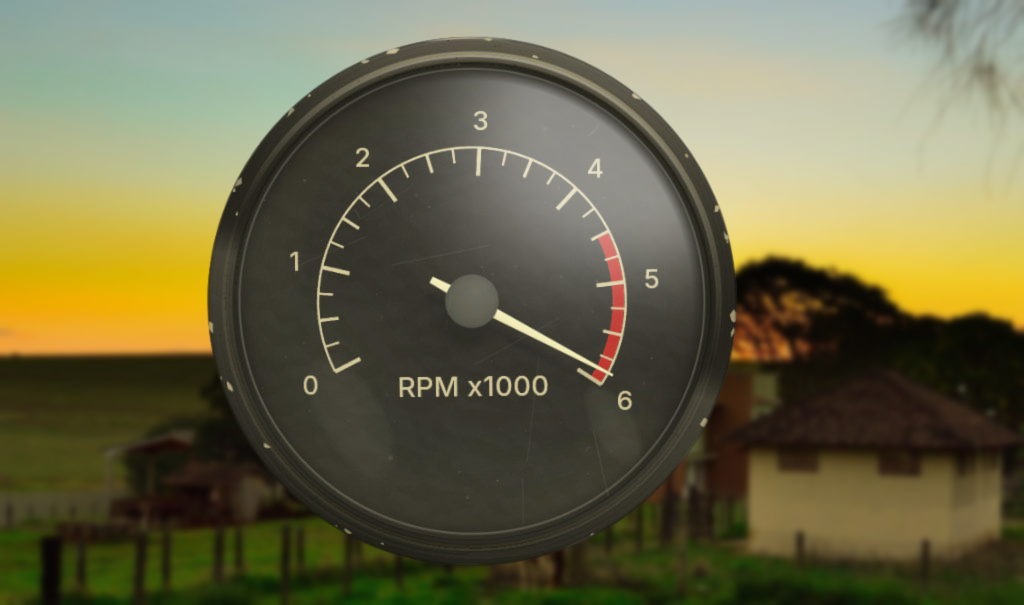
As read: **5875** rpm
